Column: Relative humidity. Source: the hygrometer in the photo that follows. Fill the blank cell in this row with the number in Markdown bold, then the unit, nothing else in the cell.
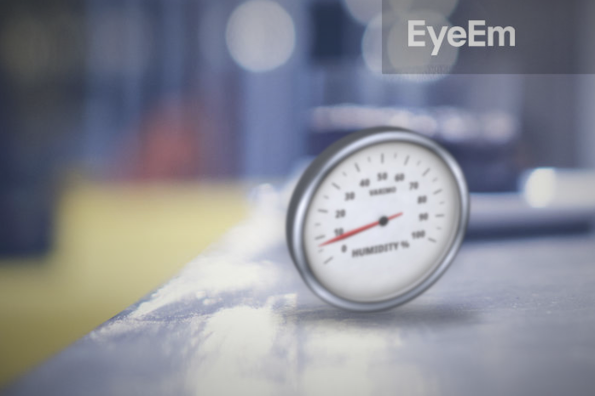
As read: **7.5** %
